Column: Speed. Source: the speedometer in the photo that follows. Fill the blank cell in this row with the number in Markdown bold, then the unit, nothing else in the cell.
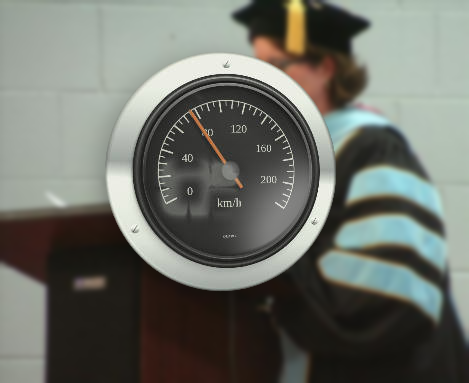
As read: **75** km/h
